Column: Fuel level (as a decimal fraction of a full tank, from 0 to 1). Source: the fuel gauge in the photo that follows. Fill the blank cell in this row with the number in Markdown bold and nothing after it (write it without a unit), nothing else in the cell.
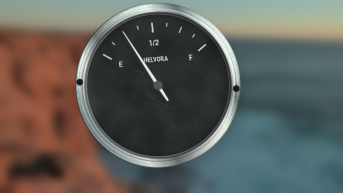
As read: **0.25**
